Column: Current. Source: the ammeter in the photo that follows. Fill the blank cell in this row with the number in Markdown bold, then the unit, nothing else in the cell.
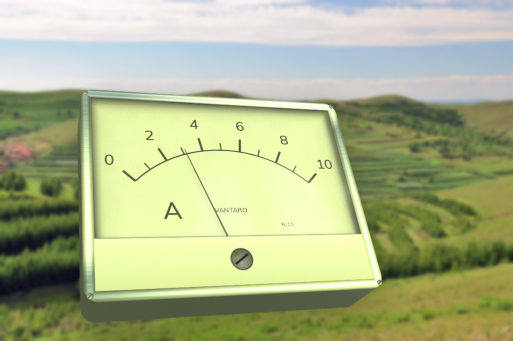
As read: **3** A
